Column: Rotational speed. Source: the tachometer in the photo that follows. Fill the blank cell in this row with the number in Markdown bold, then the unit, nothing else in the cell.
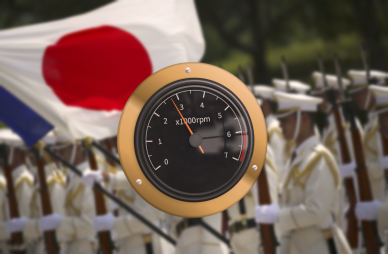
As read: **2750** rpm
